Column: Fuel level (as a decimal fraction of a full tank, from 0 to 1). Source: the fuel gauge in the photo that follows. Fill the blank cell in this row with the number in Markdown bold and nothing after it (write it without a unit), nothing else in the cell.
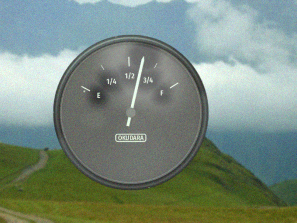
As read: **0.625**
